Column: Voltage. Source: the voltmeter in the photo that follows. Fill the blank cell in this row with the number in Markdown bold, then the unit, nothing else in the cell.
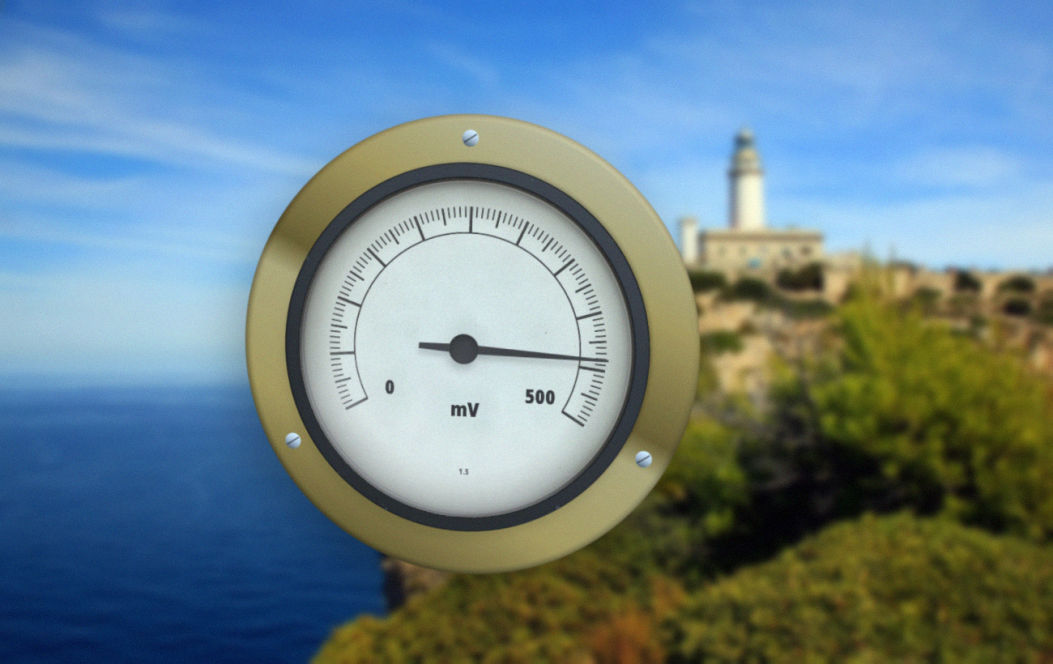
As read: **440** mV
